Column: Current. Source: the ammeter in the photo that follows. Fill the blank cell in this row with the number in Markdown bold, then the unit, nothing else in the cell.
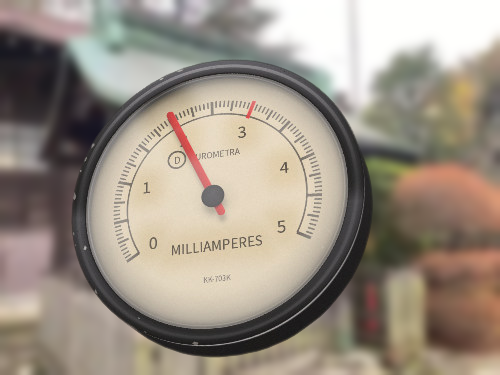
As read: **2** mA
